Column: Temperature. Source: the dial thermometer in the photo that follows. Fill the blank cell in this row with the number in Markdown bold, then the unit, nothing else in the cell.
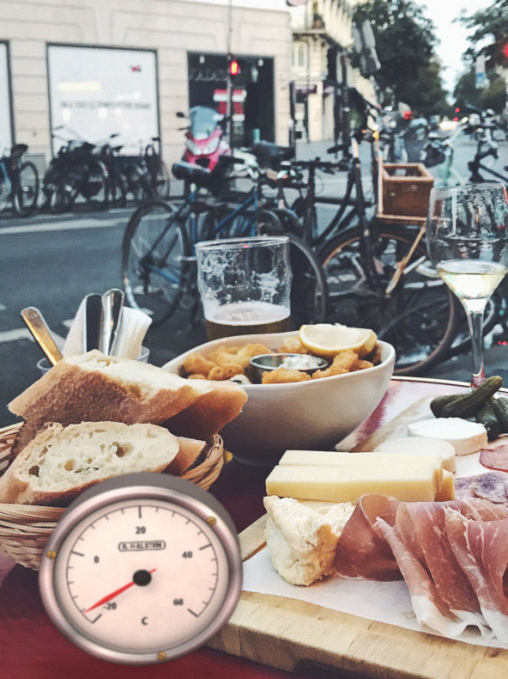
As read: **-16** °C
